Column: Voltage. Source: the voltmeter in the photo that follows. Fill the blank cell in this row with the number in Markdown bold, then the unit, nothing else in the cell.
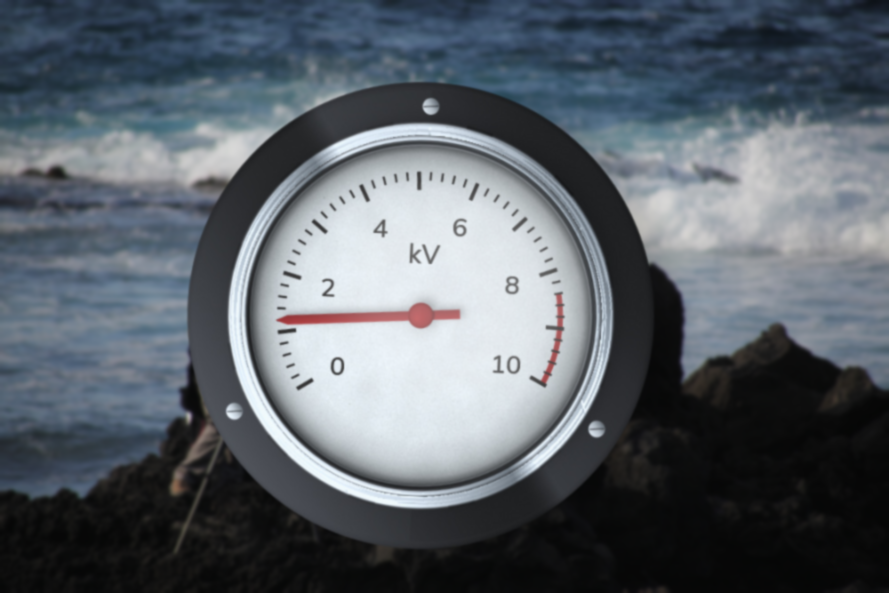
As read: **1.2** kV
